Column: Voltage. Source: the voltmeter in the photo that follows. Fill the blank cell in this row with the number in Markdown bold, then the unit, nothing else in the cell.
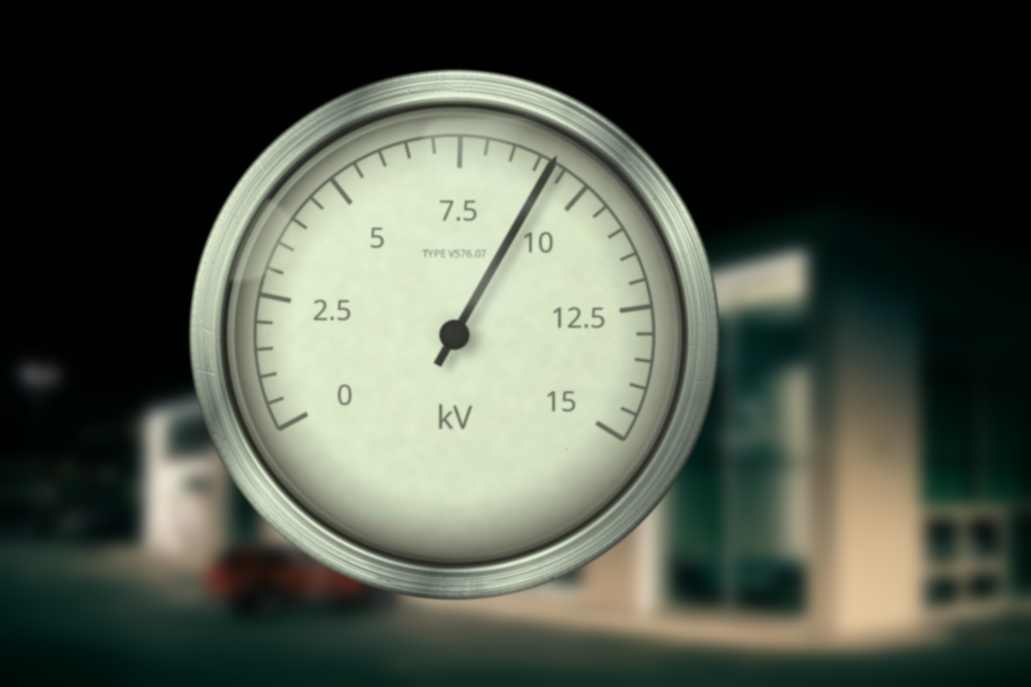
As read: **9.25** kV
